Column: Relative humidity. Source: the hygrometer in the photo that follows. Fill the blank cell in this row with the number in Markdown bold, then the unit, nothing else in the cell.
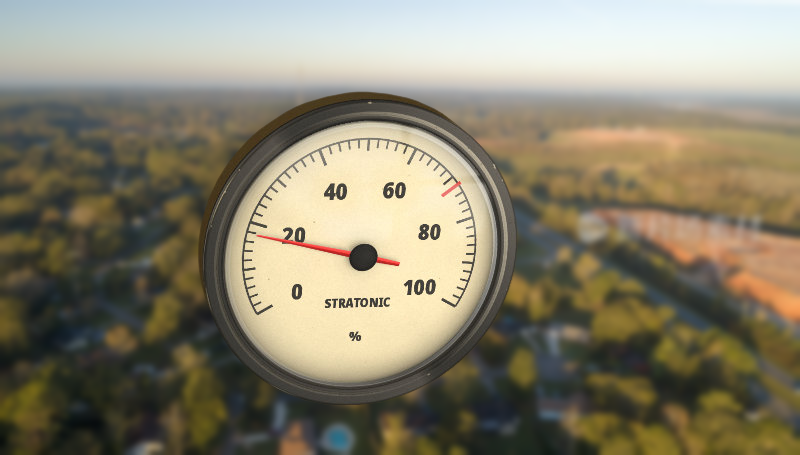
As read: **18** %
